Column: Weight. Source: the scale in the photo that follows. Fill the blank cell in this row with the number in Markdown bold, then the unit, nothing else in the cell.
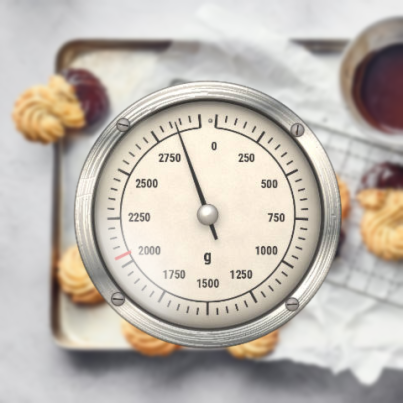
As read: **2875** g
